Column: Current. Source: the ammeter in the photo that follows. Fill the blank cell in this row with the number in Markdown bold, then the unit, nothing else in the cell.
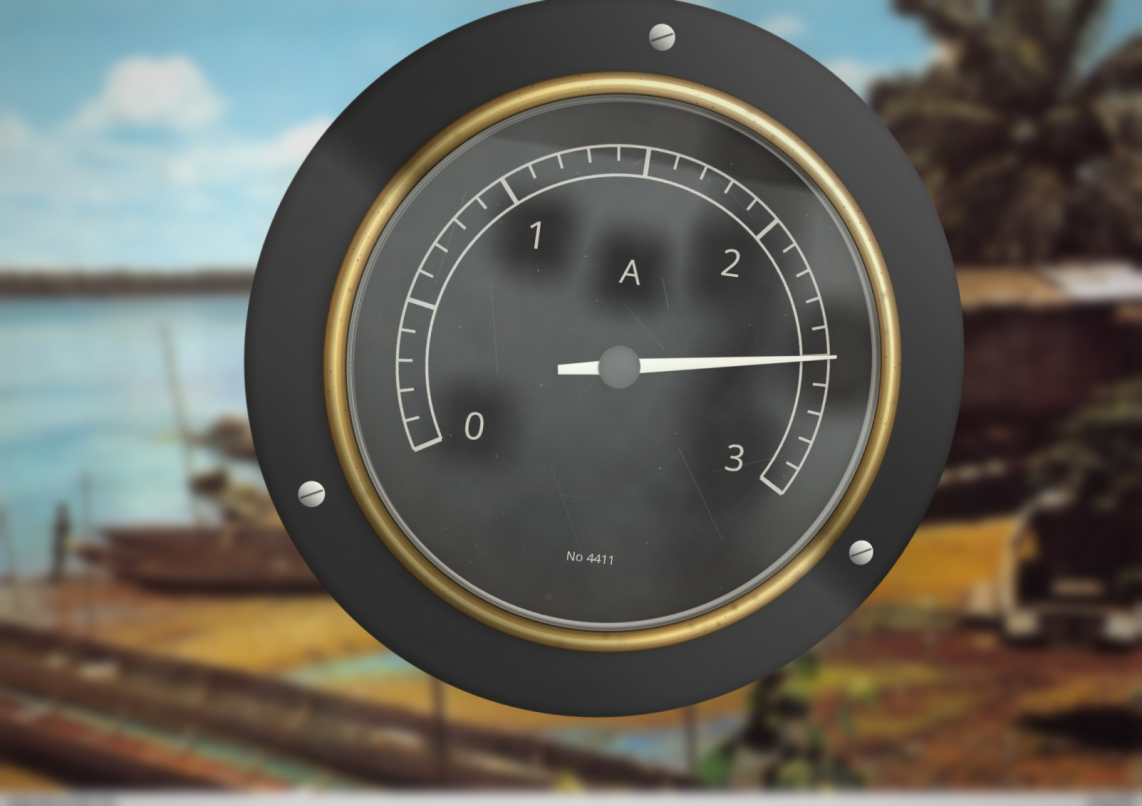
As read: **2.5** A
